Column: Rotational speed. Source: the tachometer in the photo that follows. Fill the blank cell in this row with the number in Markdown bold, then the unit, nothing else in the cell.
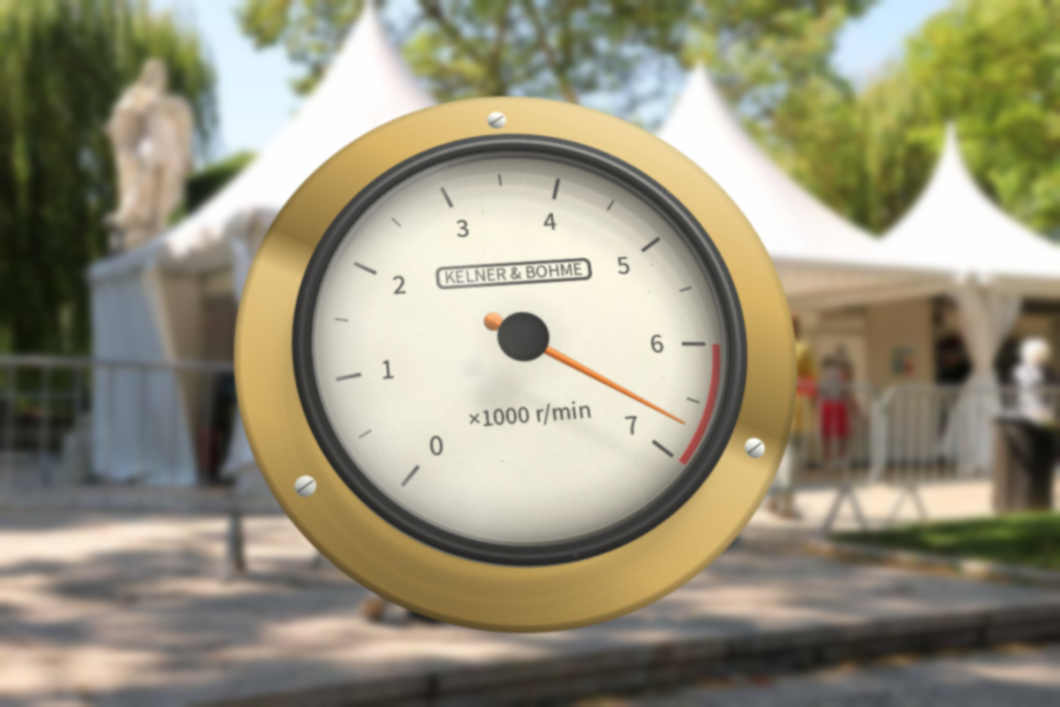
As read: **6750** rpm
